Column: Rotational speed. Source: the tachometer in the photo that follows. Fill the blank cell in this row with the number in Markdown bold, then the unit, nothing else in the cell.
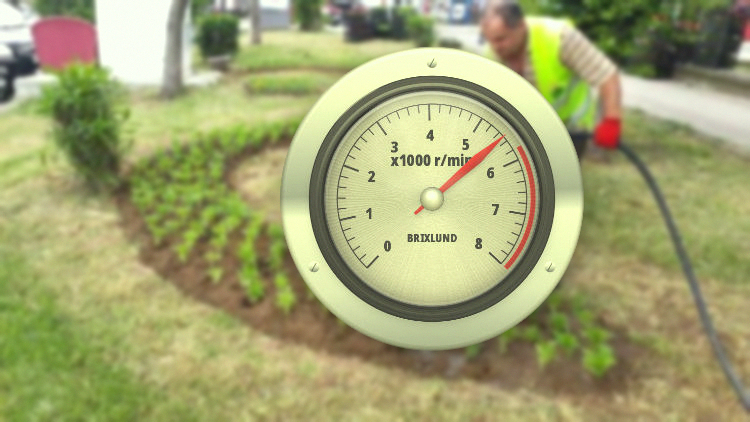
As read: **5500** rpm
